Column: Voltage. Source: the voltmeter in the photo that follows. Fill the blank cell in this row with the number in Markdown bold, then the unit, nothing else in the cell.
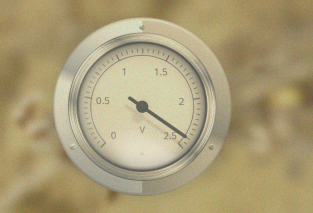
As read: **2.4** V
